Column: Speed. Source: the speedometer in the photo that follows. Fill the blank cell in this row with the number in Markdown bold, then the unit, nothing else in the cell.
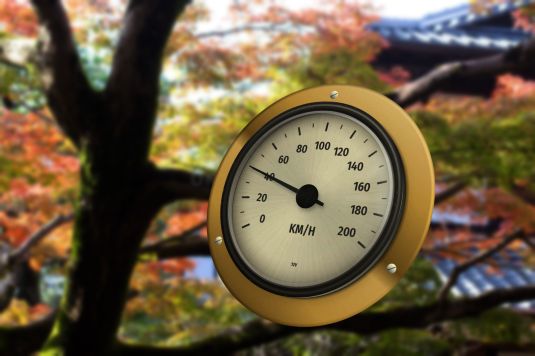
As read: **40** km/h
